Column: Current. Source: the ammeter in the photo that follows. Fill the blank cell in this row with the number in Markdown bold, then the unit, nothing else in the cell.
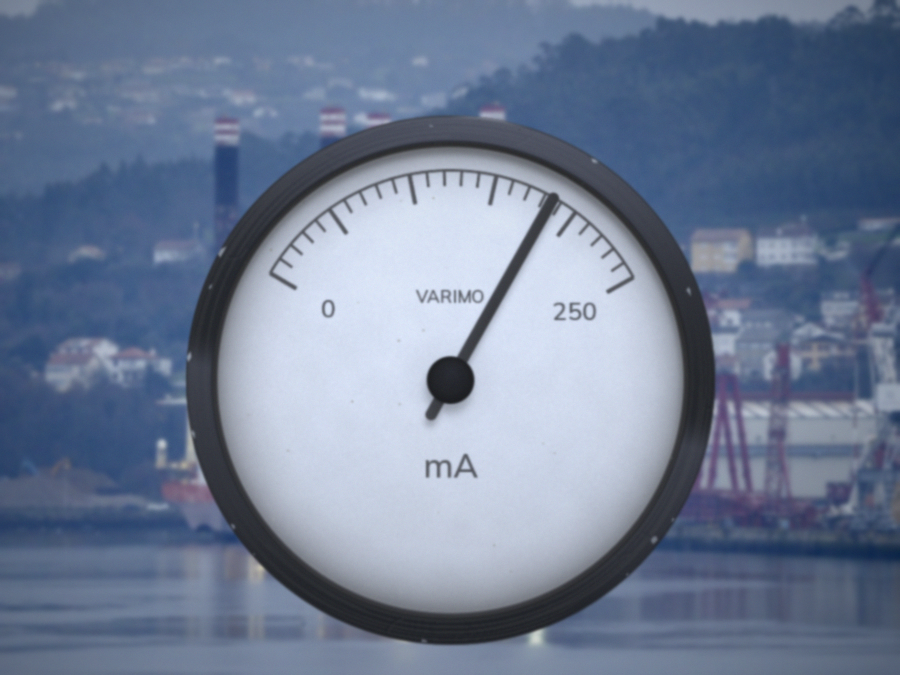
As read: **185** mA
